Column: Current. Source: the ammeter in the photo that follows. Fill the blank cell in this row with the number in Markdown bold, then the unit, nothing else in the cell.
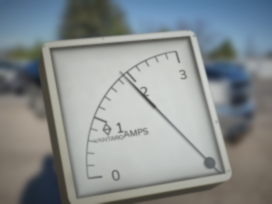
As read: **1.9** A
